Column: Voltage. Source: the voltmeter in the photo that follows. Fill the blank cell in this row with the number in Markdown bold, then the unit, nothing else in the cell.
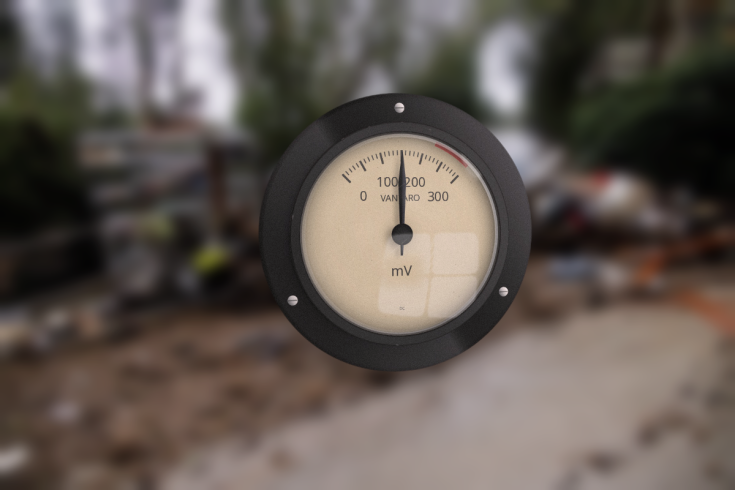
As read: **150** mV
